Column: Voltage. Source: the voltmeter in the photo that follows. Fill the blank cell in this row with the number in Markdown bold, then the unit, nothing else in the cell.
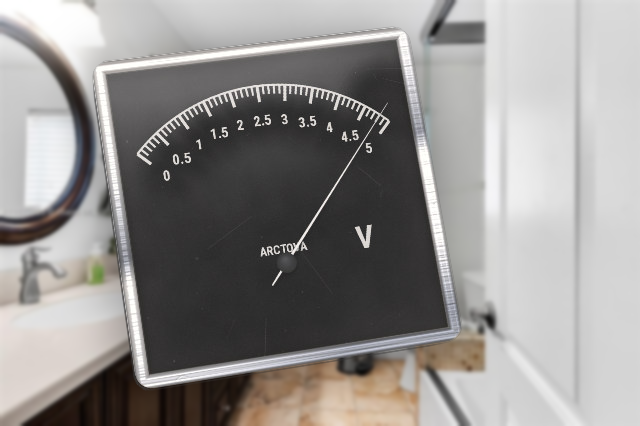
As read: **4.8** V
